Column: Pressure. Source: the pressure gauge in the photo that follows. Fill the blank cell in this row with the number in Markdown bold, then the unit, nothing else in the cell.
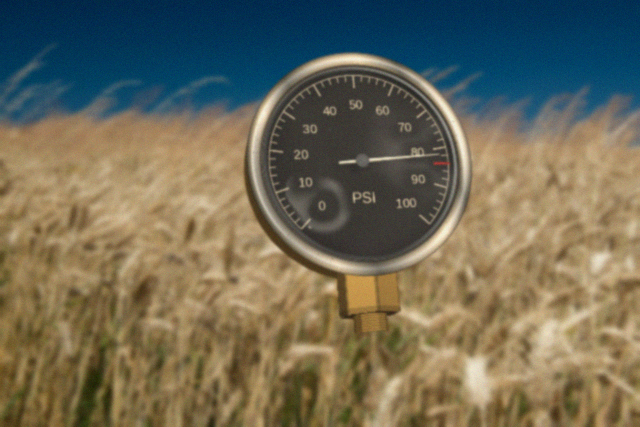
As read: **82** psi
